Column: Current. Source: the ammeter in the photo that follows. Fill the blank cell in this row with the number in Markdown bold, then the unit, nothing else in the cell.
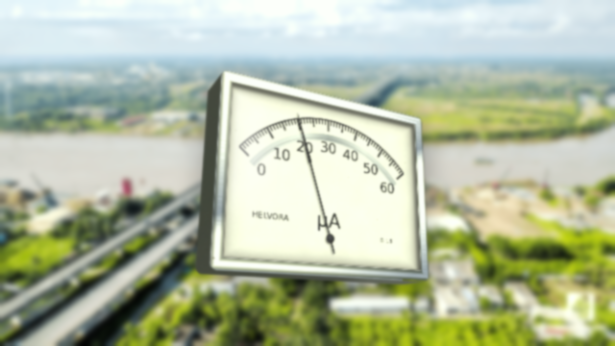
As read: **20** µA
